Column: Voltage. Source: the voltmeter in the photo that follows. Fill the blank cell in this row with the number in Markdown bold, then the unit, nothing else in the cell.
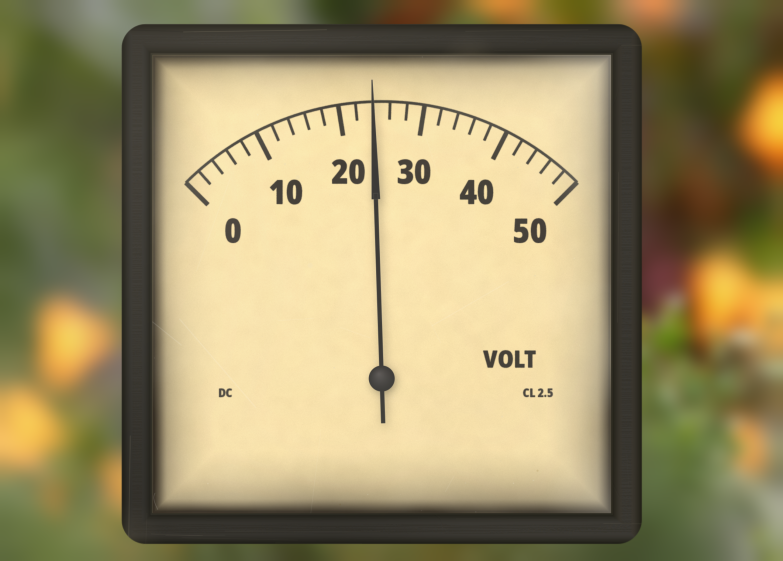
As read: **24** V
